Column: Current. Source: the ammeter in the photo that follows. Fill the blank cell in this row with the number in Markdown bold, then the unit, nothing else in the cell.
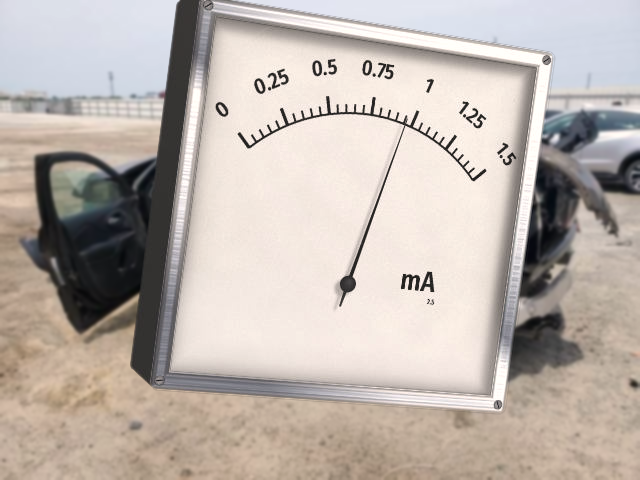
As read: **0.95** mA
